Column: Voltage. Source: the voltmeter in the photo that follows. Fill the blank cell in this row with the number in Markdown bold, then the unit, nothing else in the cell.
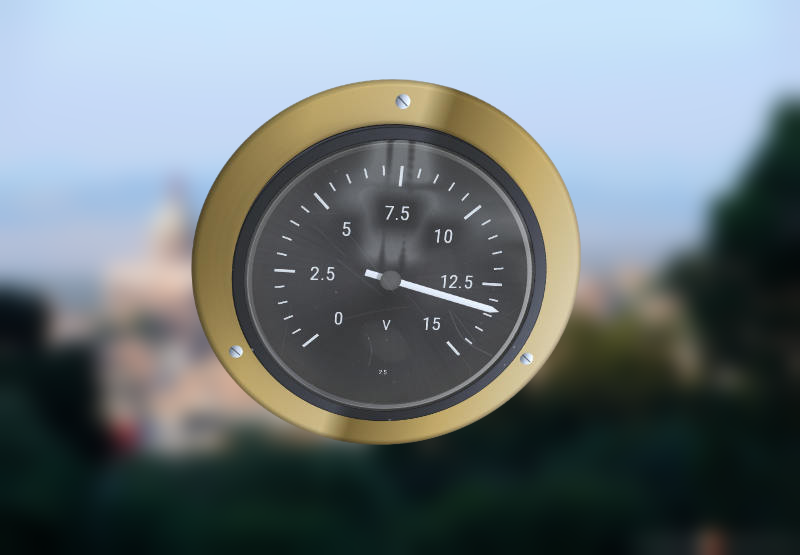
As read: **13.25** V
